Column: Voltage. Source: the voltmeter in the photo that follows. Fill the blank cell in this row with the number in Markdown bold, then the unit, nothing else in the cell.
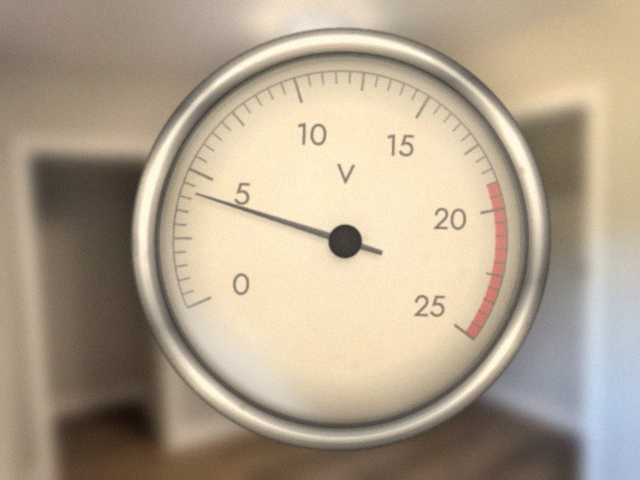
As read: **4.25** V
